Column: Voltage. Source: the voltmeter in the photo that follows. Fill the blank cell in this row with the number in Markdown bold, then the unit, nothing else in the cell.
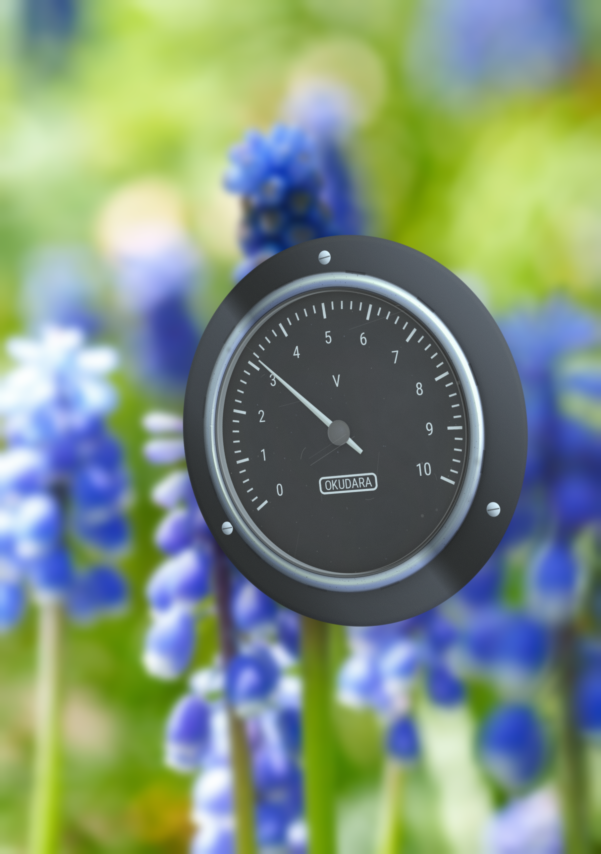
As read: **3.2** V
